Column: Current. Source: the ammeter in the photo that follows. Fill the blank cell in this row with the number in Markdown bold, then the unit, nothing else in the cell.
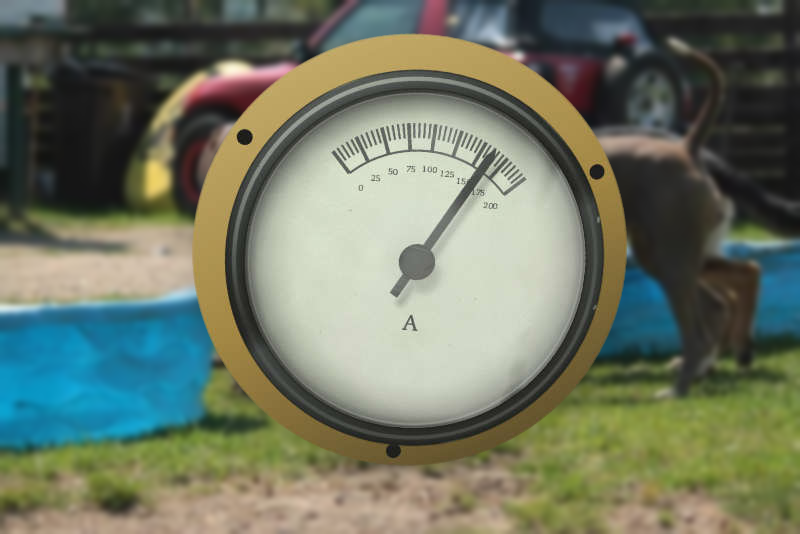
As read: **160** A
